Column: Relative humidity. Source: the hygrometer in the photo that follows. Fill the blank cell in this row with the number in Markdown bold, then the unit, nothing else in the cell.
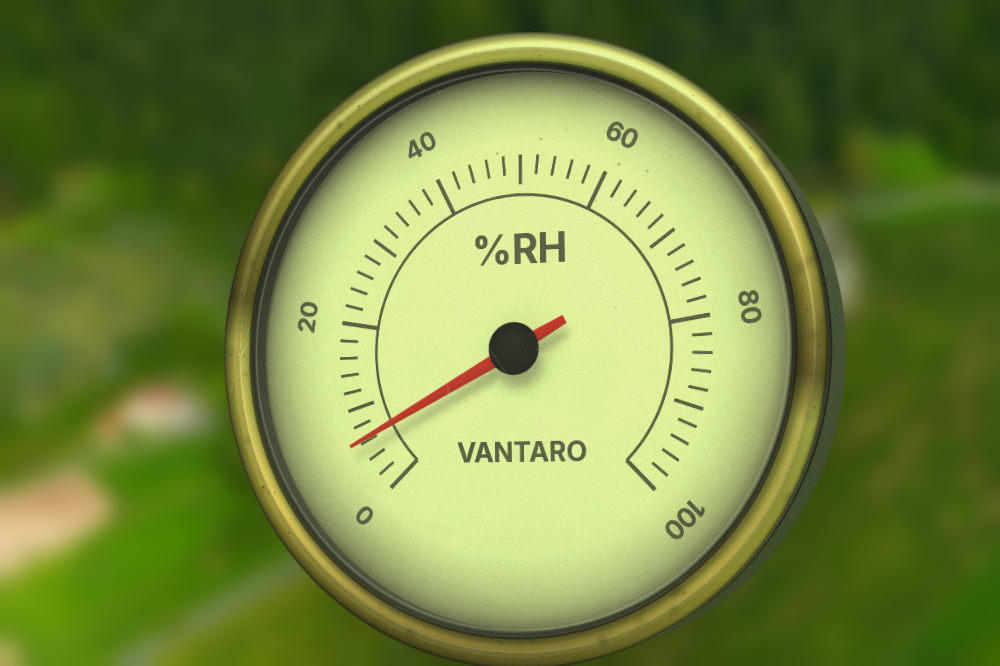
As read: **6** %
